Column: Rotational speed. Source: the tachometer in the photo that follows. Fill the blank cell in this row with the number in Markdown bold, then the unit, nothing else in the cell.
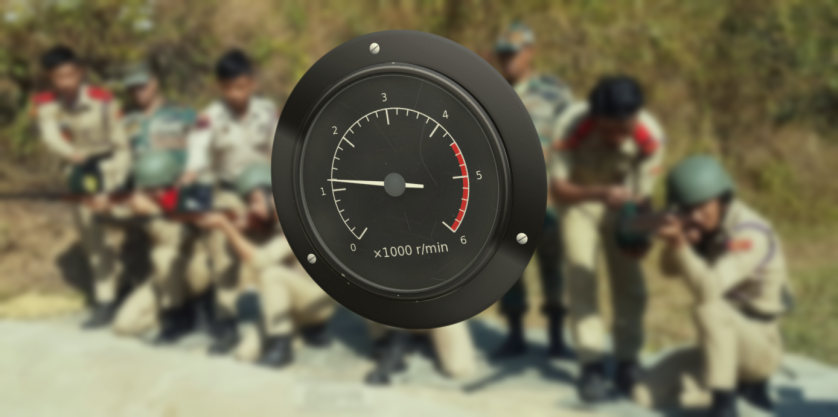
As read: **1200** rpm
